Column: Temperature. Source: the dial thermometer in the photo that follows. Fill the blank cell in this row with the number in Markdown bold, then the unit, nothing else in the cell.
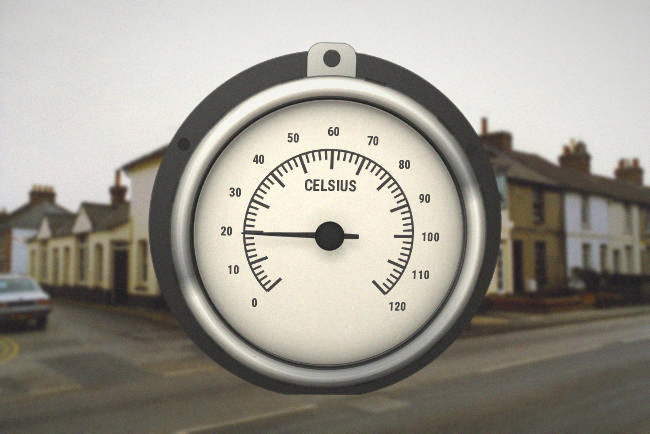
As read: **20** °C
